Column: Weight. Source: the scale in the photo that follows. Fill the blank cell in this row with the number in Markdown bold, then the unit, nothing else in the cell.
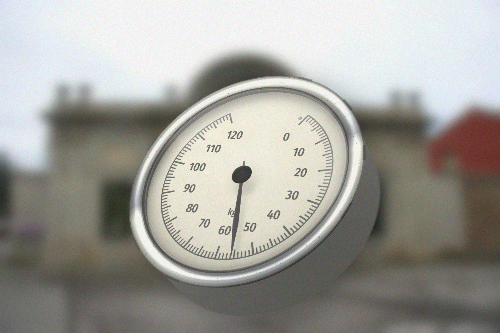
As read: **55** kg
